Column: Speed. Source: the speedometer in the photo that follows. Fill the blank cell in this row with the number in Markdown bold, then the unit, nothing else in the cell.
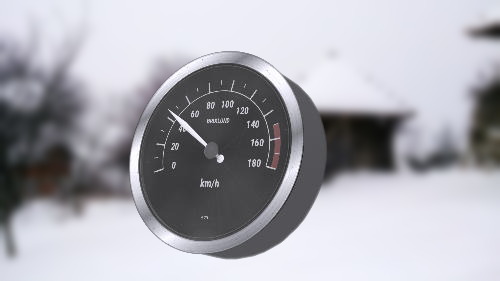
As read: **45** km/h
